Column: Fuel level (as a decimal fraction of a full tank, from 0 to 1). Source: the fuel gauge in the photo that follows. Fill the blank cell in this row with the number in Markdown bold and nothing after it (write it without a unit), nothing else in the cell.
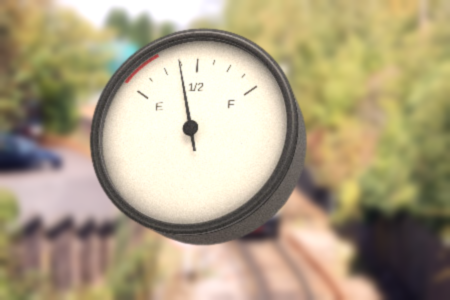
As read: **0.375**
